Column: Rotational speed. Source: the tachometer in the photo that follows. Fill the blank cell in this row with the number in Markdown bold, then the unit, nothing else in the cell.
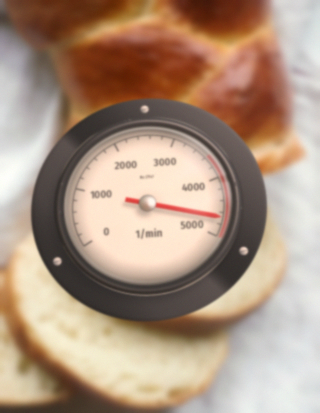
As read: **4700** rpm
